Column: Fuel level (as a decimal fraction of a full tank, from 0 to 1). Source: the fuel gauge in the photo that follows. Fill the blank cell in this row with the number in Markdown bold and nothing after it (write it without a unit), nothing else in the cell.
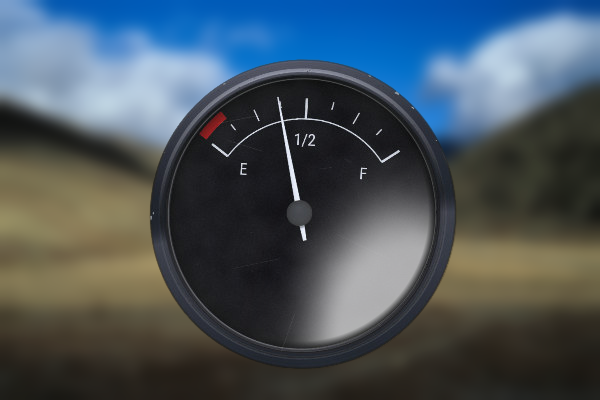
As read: **0.375**
